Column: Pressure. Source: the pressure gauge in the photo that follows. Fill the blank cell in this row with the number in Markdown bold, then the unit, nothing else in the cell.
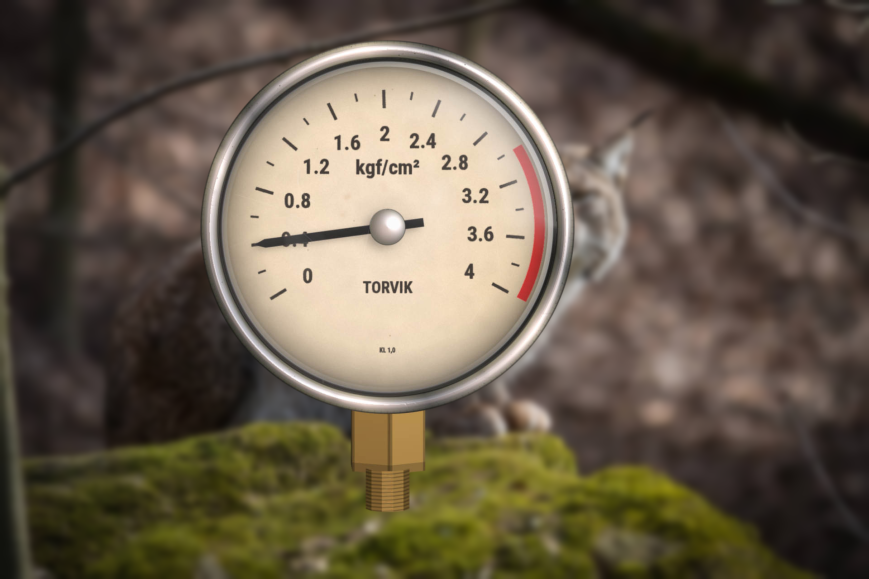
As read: **0.4** kg/cm²
